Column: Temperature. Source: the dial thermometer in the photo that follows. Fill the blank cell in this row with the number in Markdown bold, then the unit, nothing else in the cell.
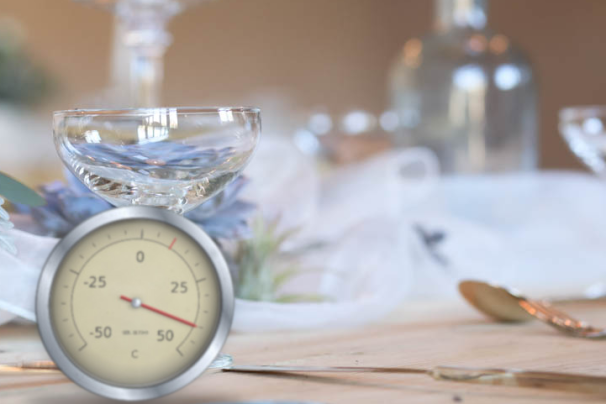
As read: **40** °C
